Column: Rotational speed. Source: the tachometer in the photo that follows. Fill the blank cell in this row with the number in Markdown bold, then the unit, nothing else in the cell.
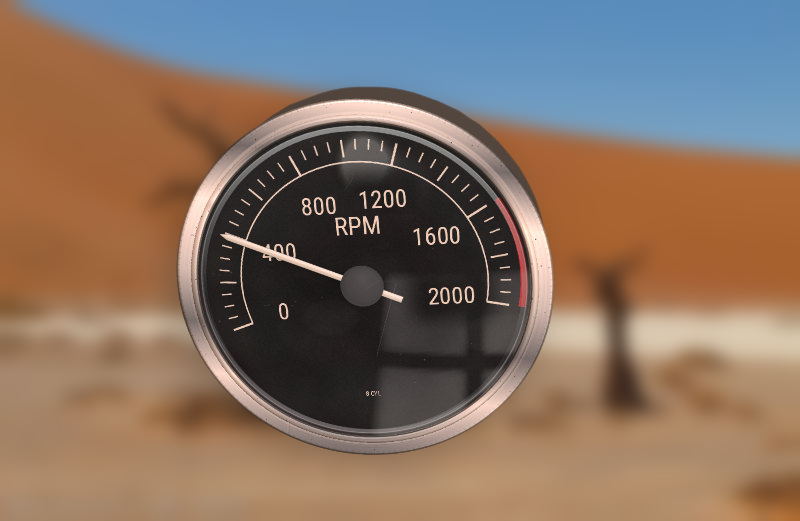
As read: **400** rpm
